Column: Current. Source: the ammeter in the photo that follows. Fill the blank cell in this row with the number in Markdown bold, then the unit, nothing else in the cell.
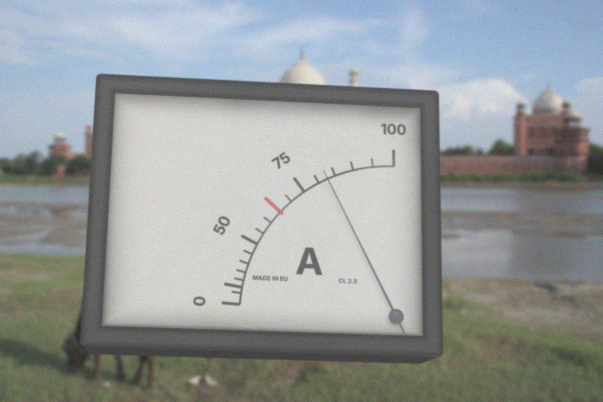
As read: **82.5** A
